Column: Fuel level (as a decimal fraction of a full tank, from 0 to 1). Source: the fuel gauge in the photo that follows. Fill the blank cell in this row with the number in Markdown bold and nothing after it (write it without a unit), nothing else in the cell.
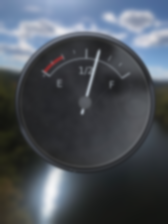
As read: **0.625**
